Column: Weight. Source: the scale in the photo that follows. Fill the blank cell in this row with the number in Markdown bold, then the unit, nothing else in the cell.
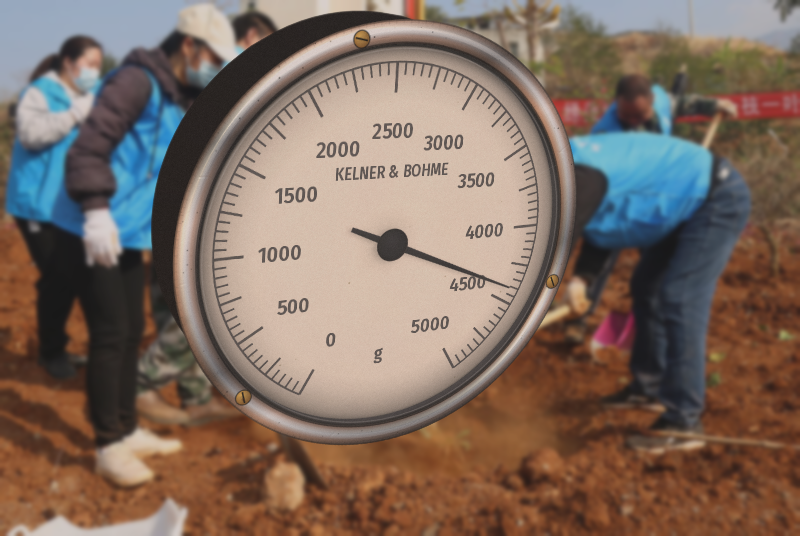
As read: **4400** g
